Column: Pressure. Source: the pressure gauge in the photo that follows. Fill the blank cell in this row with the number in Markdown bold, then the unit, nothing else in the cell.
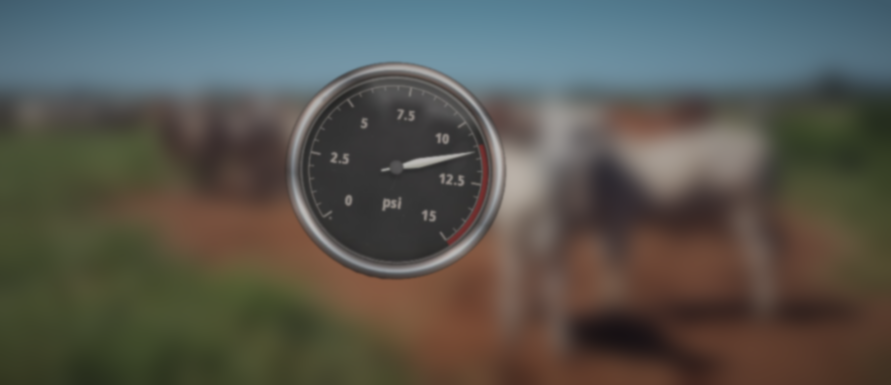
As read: **11.25** psi
